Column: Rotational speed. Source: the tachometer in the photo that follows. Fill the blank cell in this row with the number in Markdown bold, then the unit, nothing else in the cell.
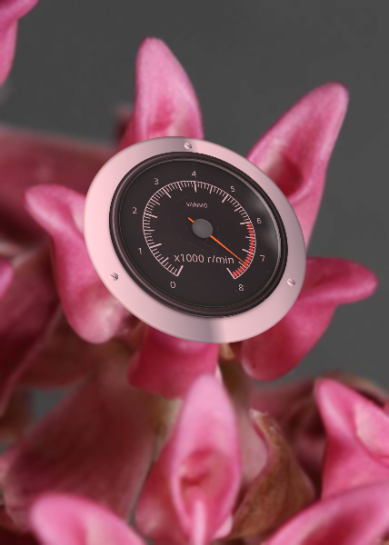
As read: **7500** rpm
